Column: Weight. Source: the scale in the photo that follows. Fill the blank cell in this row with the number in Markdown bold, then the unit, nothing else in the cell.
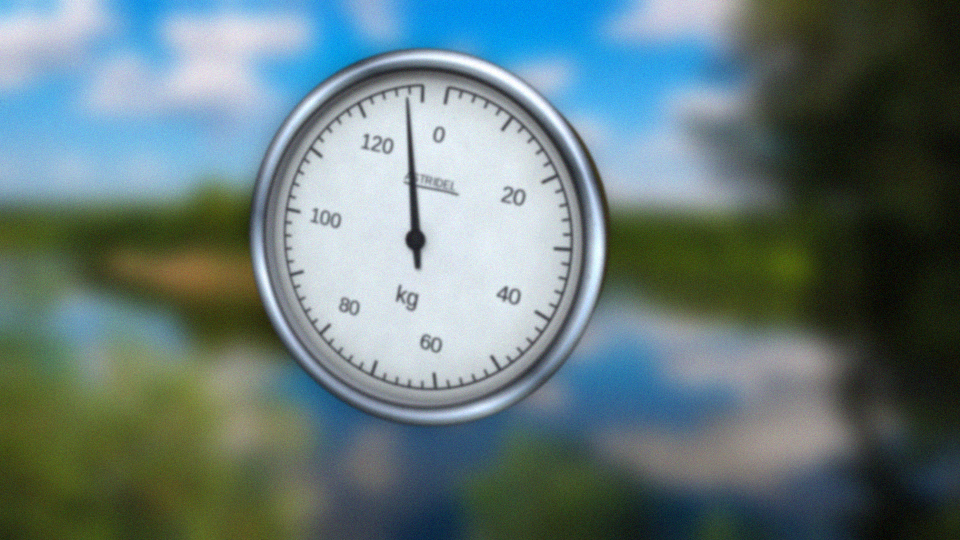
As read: **128** kg
